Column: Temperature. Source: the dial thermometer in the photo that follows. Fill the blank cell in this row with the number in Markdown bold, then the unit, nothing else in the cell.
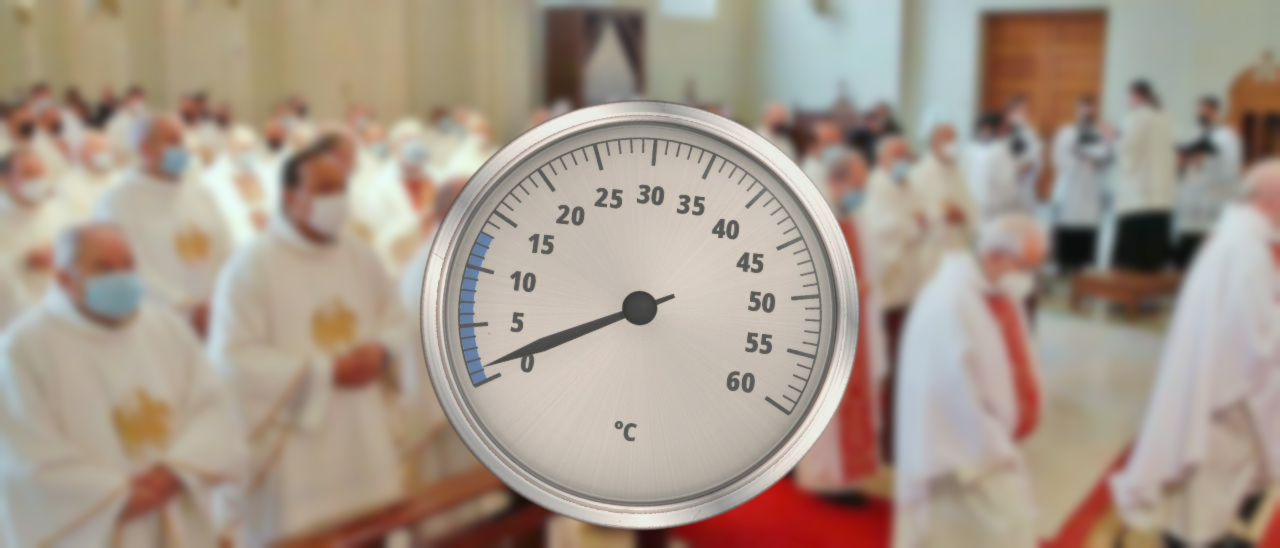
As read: **1** °C
